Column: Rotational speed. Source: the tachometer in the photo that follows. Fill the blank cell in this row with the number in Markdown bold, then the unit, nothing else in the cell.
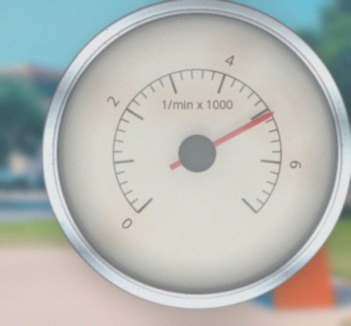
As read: **5100** rpm
